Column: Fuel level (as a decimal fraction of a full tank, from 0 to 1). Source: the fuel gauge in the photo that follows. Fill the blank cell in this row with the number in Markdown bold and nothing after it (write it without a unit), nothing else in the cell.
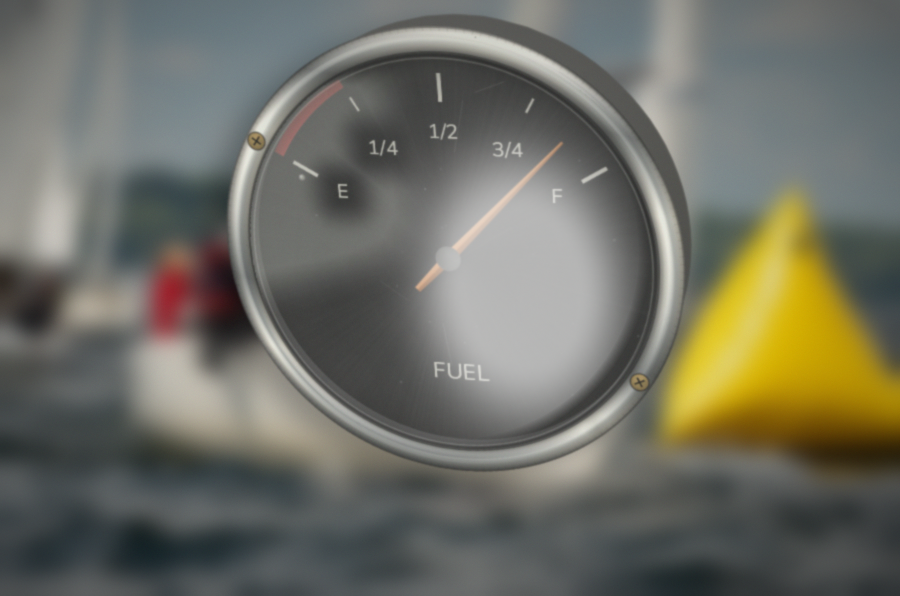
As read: **0.875**
